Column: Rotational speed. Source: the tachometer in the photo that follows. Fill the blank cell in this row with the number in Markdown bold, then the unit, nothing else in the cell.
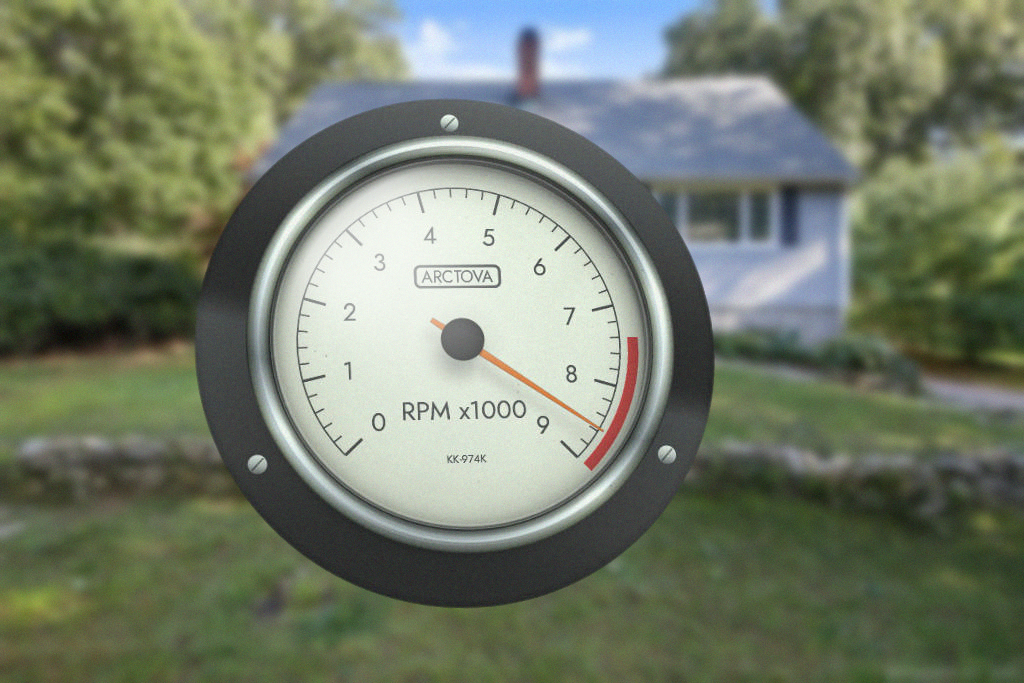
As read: **8600** rpm
